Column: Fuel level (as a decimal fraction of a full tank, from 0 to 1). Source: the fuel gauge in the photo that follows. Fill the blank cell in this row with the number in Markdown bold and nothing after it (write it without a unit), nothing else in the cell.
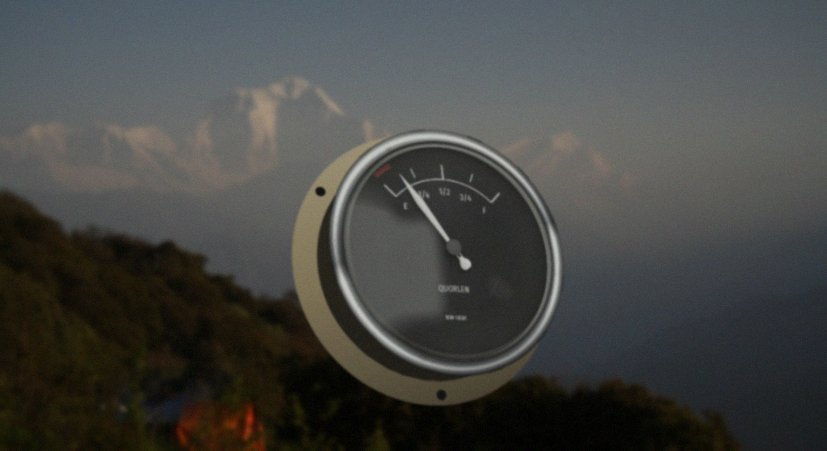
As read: **0.125**
